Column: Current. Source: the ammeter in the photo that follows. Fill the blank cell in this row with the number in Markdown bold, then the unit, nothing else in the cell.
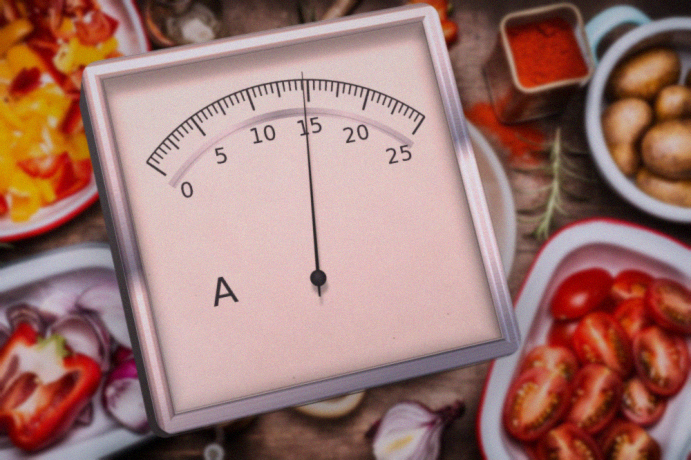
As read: **14.5** A
